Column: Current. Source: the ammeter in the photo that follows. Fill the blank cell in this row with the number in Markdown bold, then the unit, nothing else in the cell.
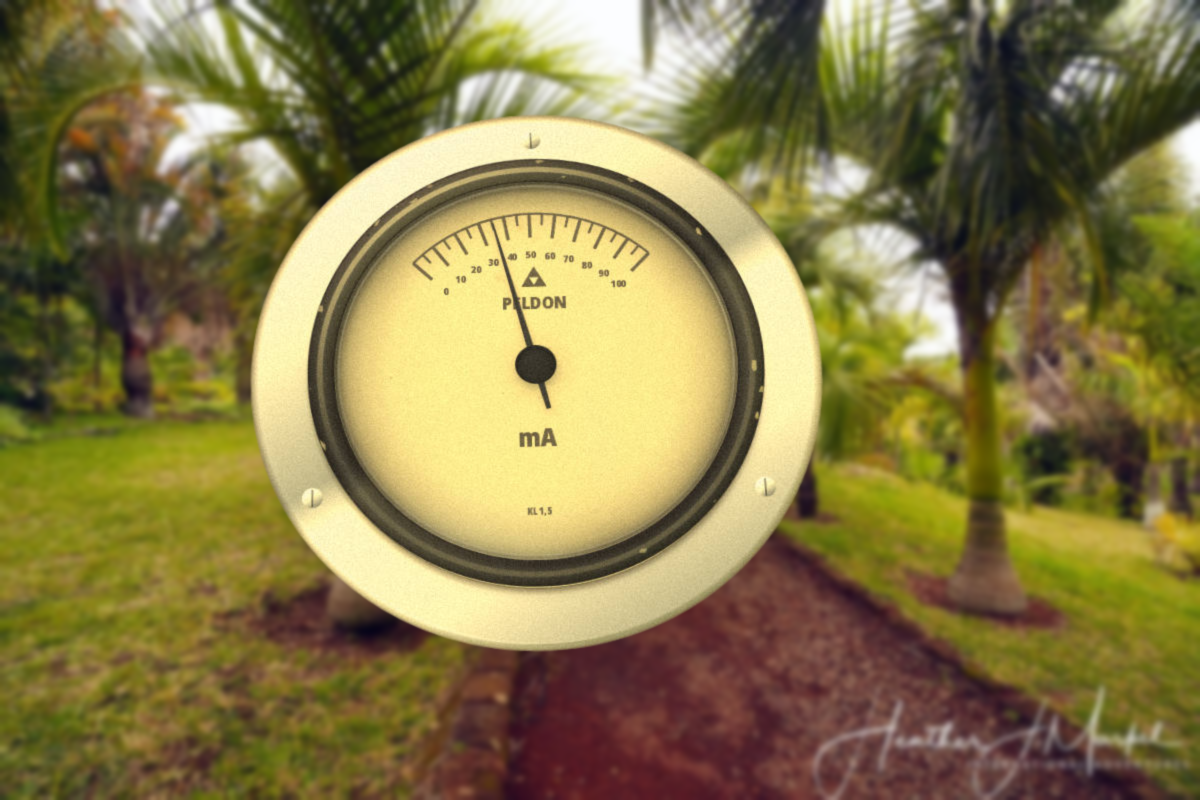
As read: **35** mA
